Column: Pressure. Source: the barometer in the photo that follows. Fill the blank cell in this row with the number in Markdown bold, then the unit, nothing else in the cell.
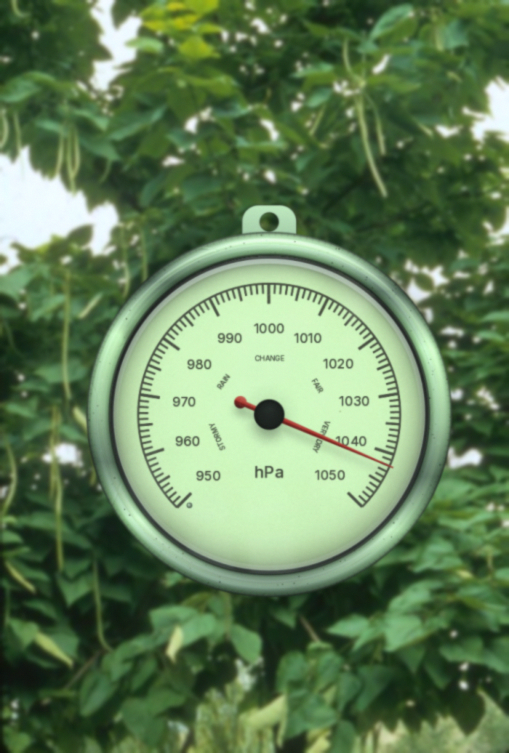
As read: **1042** hPa
